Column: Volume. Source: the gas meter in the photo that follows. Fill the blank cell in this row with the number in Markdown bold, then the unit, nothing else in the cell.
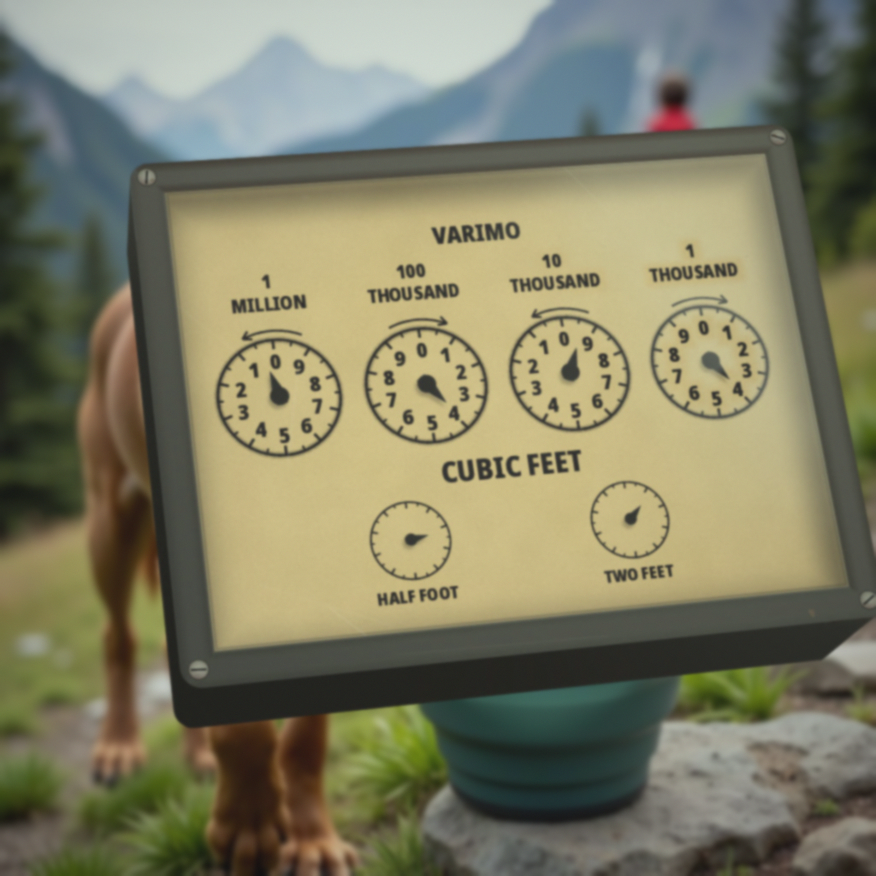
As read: **39400** ft³
